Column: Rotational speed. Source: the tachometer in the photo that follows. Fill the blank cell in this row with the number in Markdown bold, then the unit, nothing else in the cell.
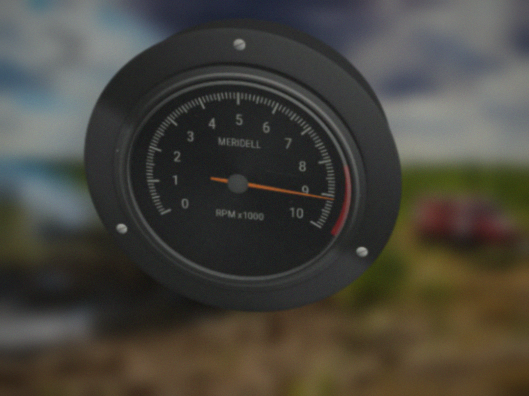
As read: **9000** rpm
